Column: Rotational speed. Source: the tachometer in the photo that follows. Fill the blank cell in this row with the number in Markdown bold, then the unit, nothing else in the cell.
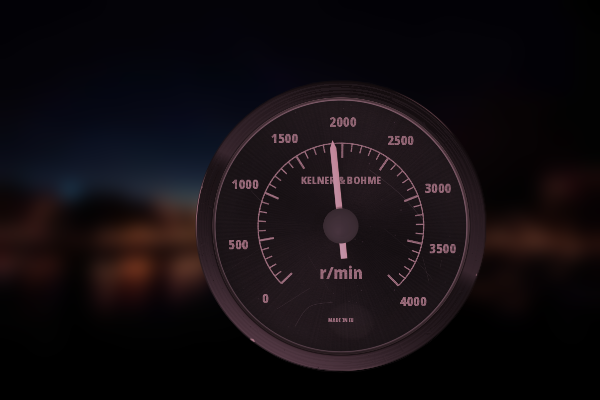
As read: **1900** rpm
